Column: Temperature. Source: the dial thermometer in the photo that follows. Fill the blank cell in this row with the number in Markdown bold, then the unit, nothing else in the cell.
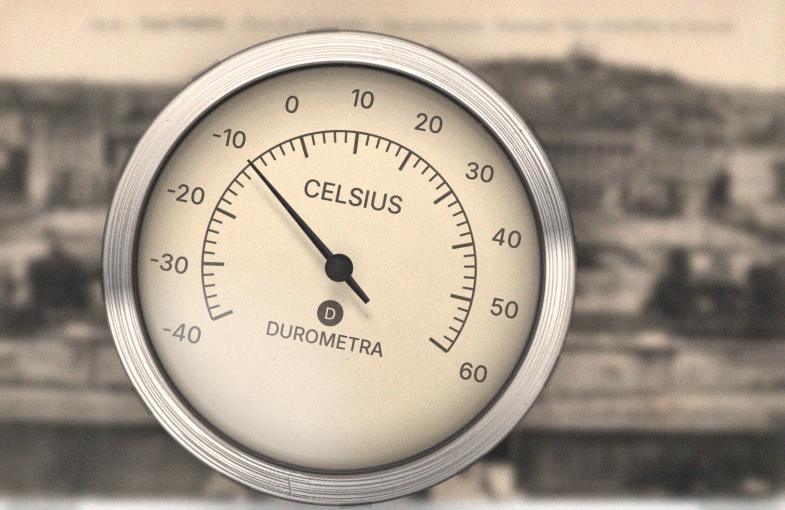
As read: **-10** °C
